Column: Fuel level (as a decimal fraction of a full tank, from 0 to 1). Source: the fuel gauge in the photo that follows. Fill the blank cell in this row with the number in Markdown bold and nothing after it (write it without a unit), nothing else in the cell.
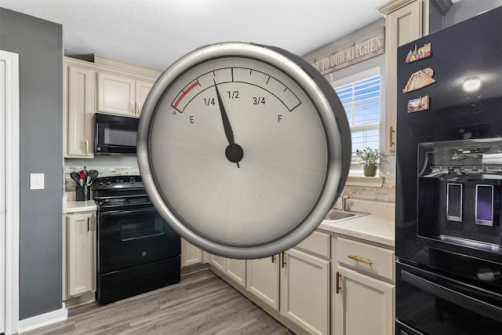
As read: **0.375**
